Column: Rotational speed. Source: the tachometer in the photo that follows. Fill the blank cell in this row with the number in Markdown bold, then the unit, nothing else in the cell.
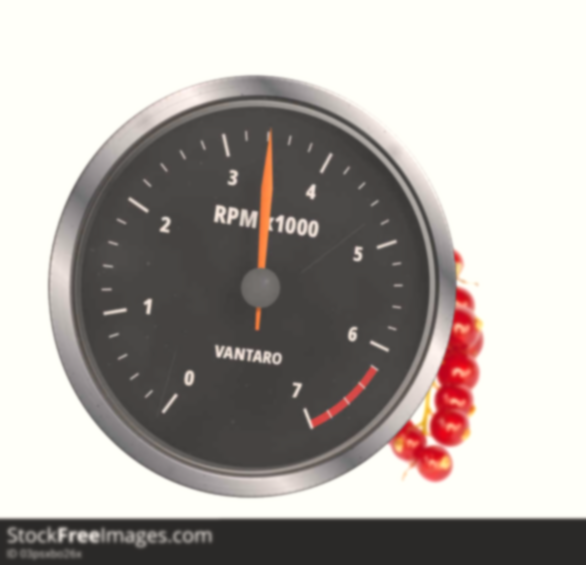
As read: **3400** rpm
